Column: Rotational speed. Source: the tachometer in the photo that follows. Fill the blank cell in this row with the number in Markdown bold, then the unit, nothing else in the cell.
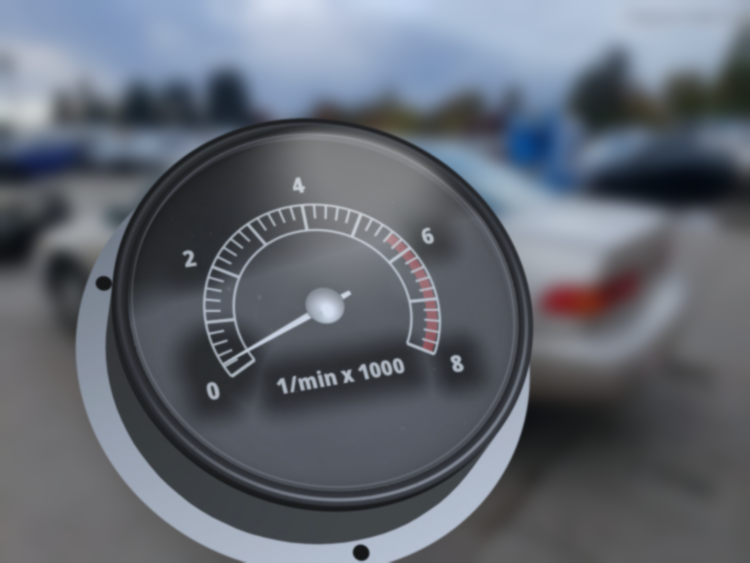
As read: **200** rpm
